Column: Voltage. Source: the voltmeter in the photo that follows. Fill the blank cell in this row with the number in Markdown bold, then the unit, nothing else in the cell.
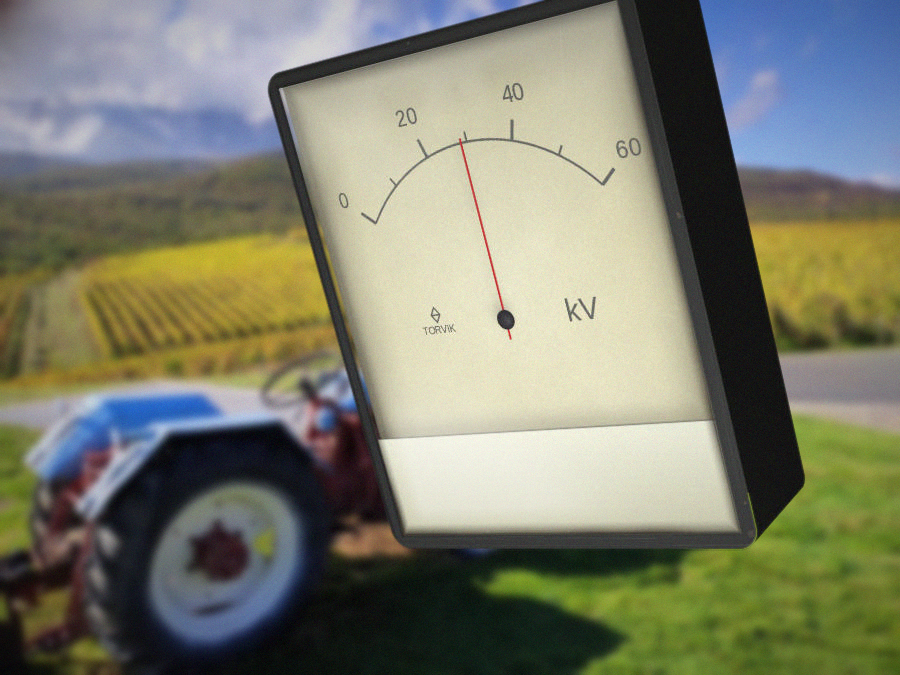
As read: **30** kV
